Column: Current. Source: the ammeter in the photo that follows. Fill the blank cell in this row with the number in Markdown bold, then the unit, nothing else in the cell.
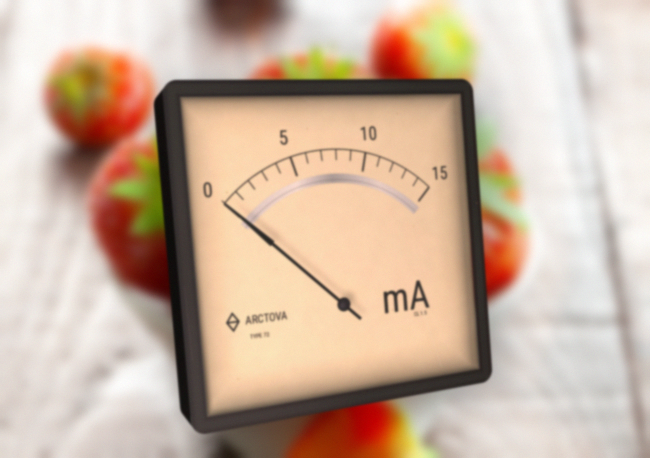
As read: **0** mA
